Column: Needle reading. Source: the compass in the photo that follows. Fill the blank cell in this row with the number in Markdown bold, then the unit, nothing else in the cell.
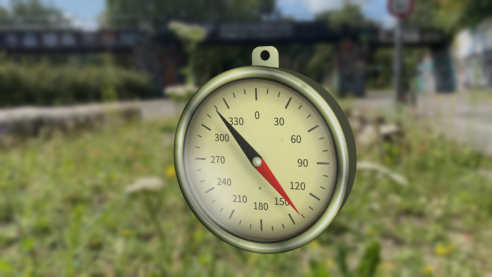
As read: **140** °
